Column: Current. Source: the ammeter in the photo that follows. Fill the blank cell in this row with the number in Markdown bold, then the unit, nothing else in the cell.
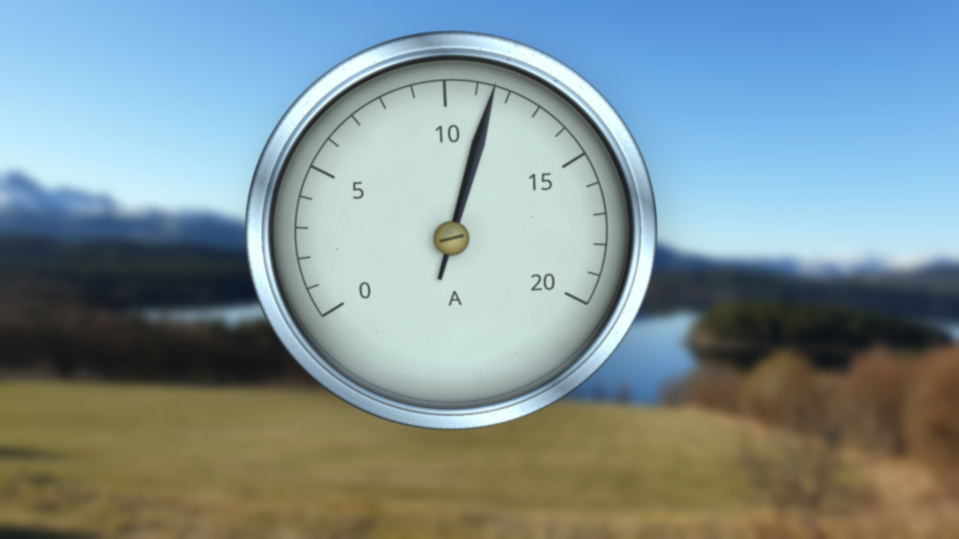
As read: **11.5** A
